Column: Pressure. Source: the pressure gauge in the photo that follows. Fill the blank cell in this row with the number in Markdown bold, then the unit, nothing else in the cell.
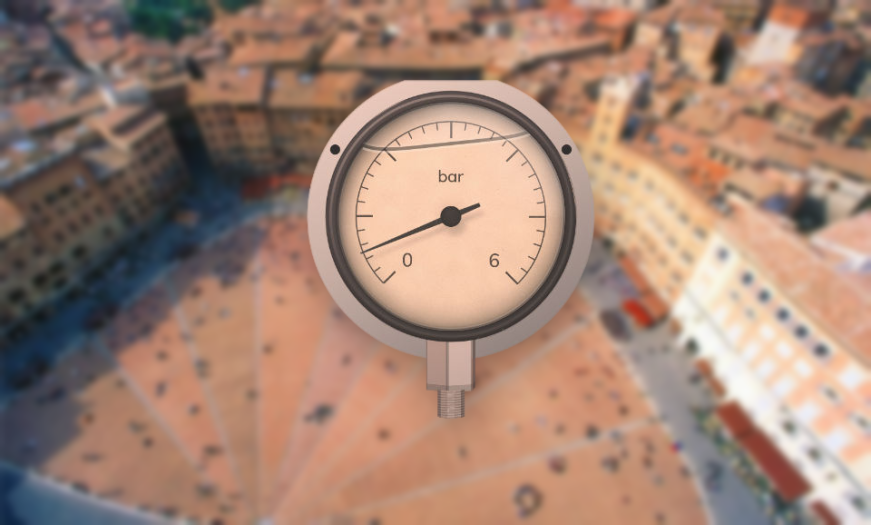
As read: **0.5** bar
